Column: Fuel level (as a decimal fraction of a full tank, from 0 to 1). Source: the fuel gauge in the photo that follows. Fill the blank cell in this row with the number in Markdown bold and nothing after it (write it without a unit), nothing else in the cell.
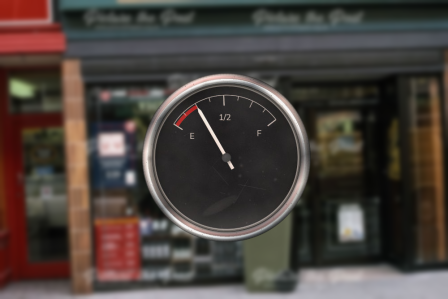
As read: **0.25**
